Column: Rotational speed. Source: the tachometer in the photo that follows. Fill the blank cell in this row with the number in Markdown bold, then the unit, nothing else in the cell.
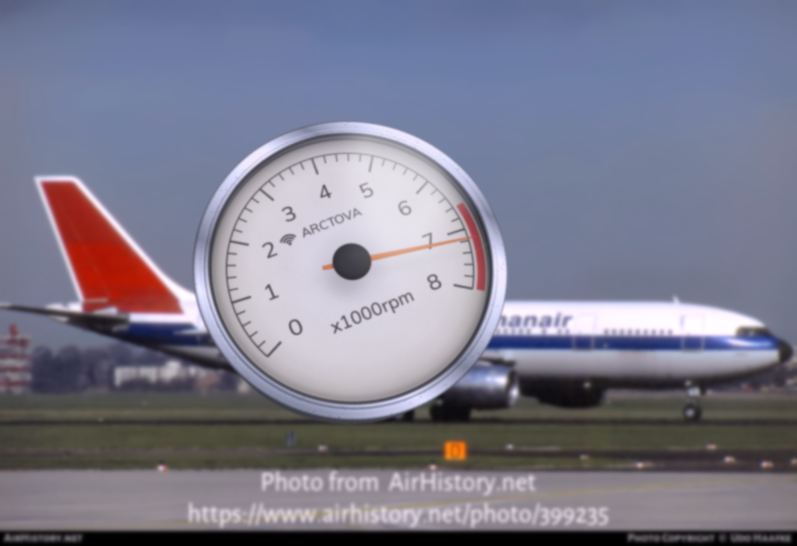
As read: **7200** rpm
